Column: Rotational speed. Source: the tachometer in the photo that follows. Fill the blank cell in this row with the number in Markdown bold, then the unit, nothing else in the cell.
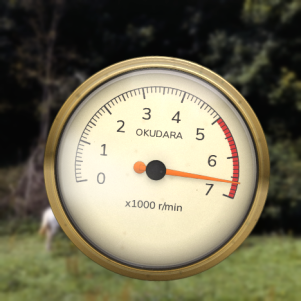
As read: **6600** rpm
